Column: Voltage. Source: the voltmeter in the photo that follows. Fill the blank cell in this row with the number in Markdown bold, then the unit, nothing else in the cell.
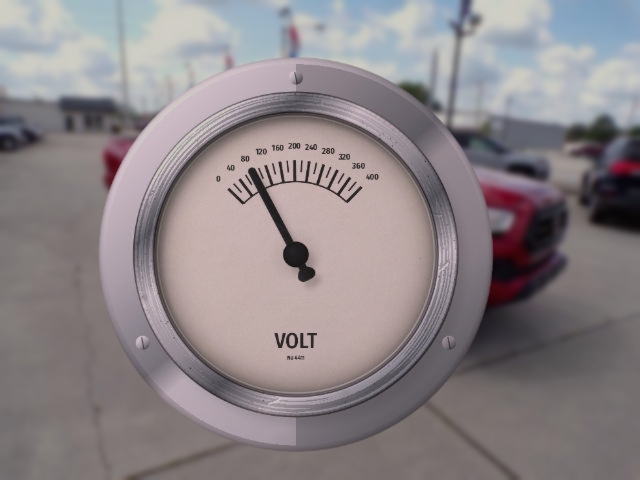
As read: **80** V
